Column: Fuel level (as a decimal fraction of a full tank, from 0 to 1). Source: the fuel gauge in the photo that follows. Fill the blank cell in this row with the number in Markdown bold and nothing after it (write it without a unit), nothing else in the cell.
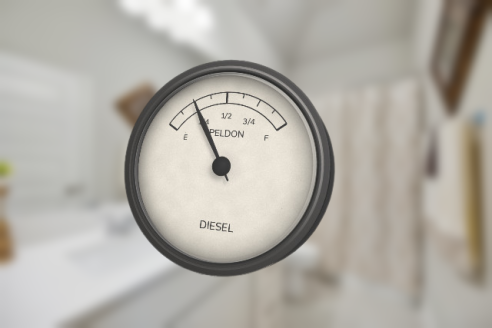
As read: **0.25**
